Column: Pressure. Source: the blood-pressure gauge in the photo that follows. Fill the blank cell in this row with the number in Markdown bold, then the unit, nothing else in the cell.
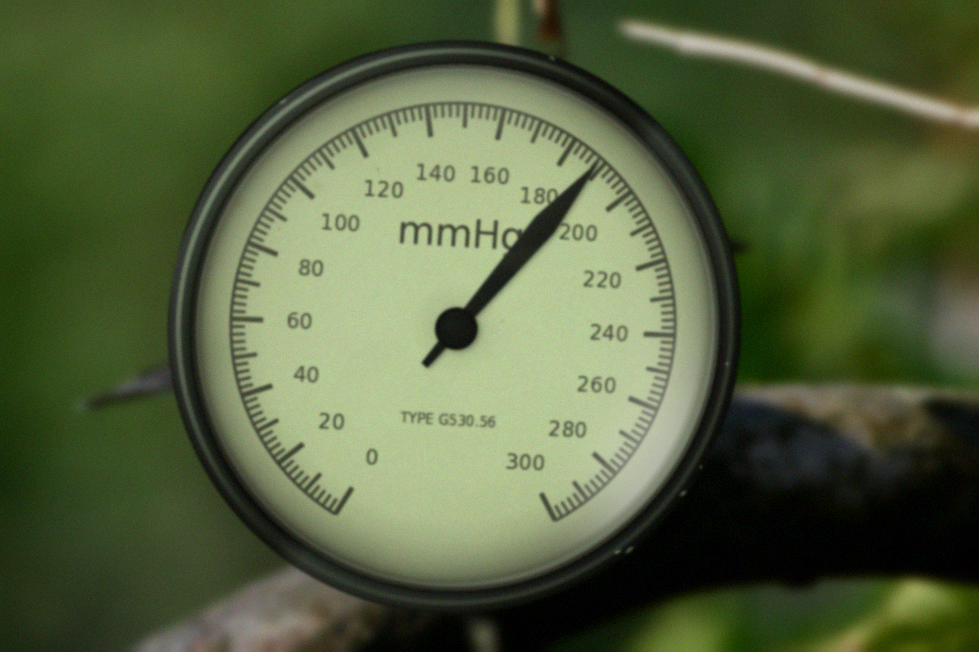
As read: **188** mmHg
